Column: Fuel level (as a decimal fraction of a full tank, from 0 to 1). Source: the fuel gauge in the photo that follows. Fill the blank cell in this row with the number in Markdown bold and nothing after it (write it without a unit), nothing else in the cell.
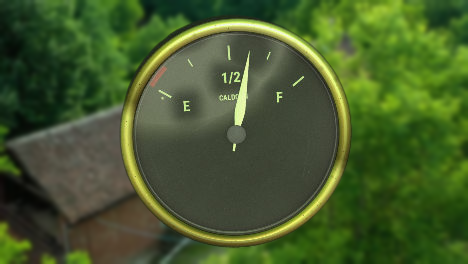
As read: **0.625**
